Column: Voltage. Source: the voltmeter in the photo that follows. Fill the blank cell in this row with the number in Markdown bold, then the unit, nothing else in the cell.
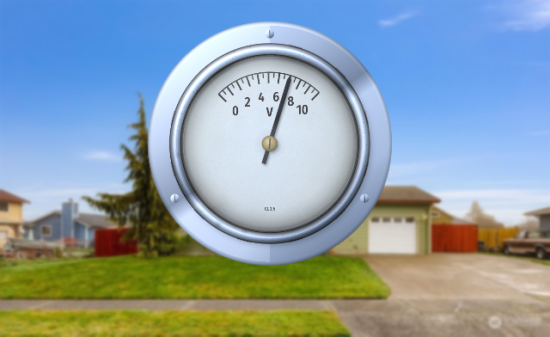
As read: **7** V
